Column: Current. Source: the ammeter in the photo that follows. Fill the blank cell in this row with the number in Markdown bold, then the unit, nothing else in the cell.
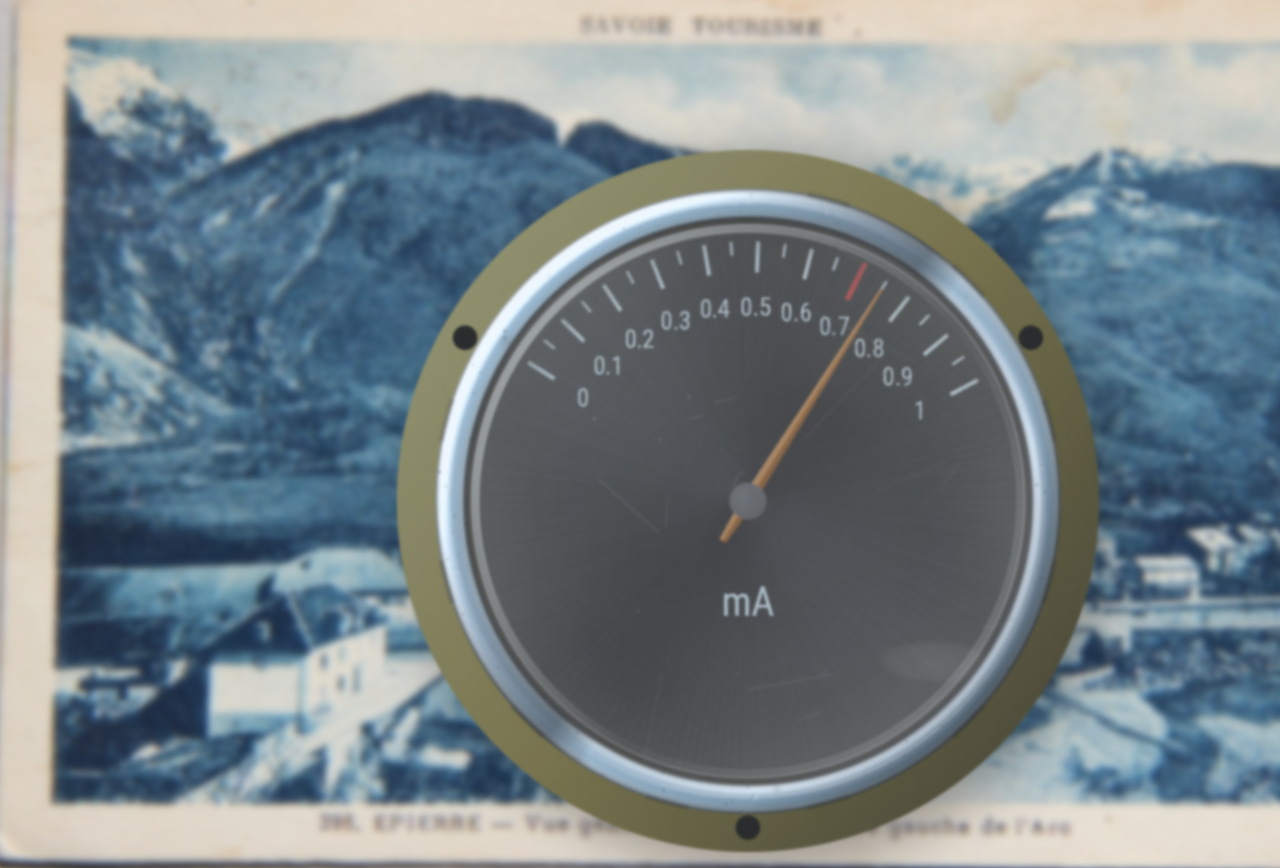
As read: **0.75** mA
